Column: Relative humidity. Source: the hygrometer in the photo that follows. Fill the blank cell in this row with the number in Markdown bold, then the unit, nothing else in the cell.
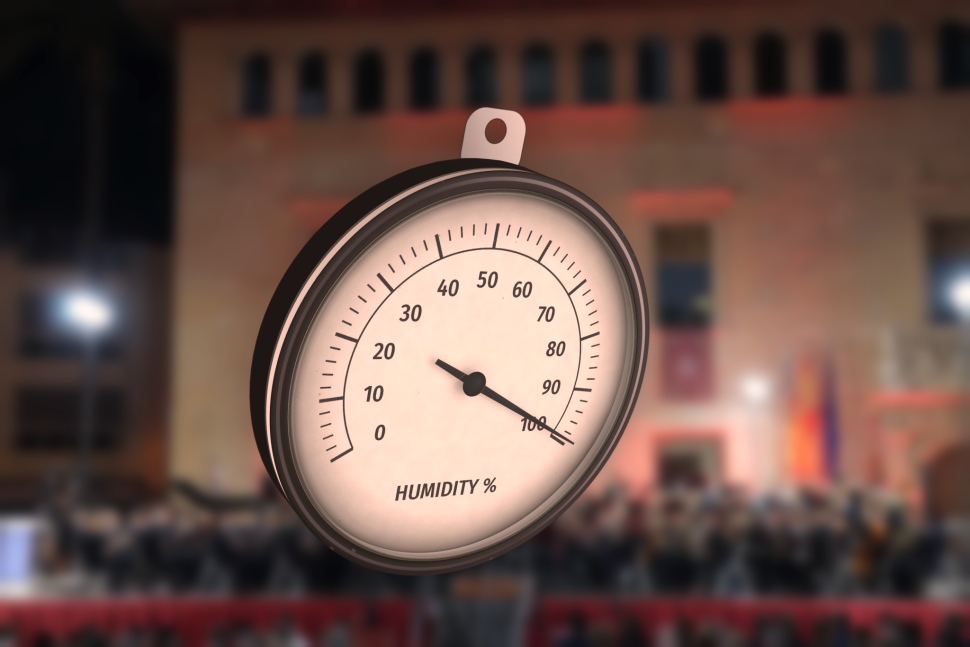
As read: **99** %
